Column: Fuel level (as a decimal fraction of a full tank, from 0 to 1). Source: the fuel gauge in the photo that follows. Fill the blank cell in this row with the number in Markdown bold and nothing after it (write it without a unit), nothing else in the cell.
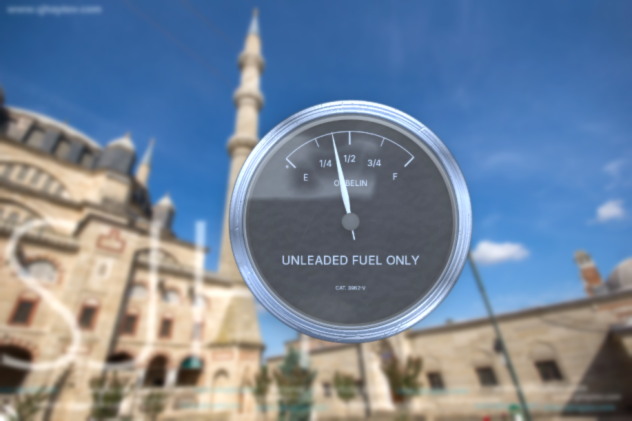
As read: **0.375**
